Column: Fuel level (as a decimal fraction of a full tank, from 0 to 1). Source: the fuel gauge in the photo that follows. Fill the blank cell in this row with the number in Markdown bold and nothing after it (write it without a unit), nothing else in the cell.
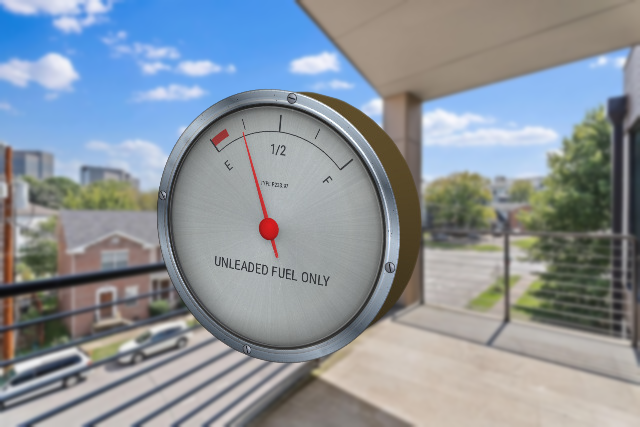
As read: **0.25**
